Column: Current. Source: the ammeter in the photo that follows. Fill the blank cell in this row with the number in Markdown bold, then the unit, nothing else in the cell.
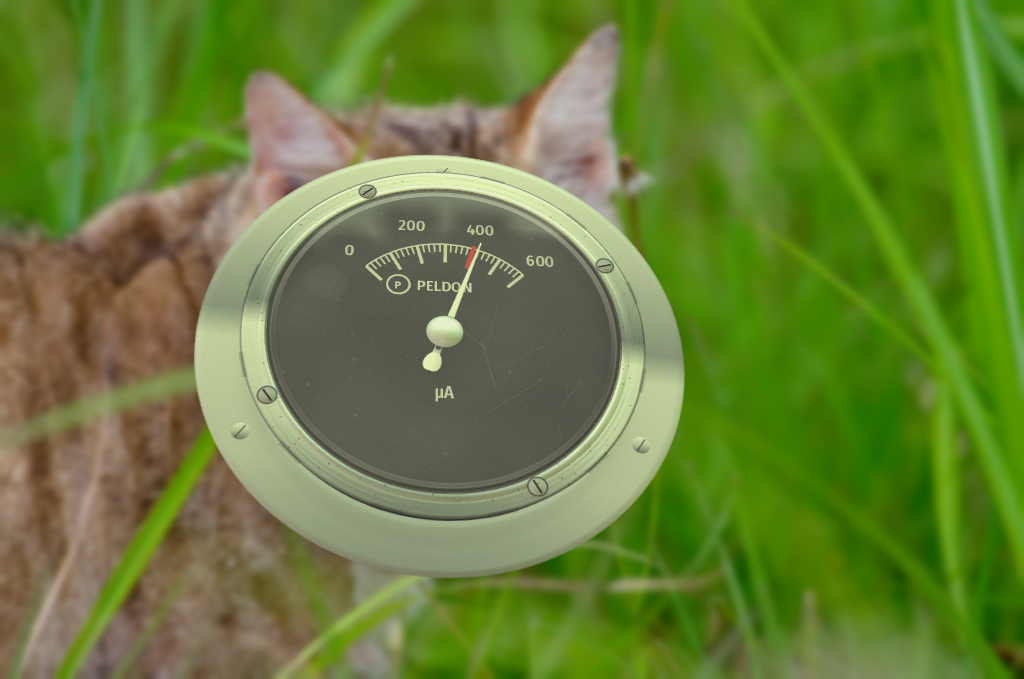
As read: **420** µA
